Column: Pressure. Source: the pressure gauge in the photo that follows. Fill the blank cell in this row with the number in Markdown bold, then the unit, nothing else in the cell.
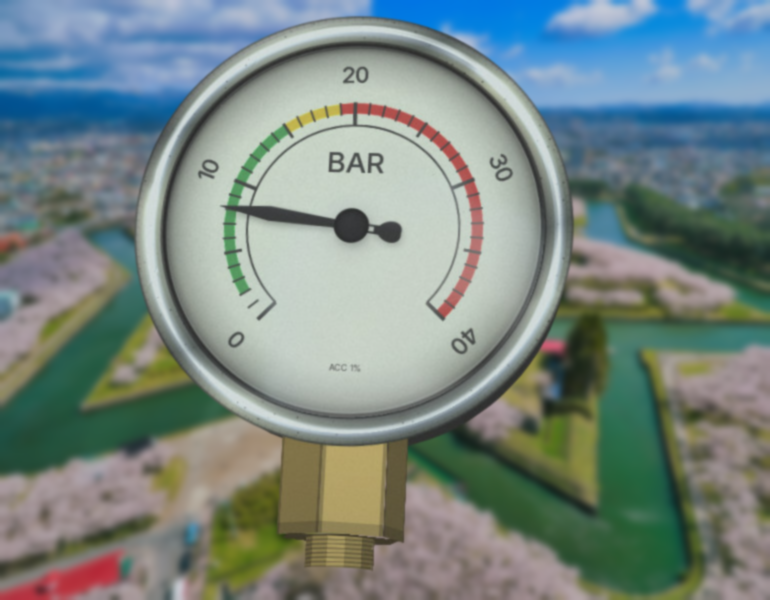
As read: **8** bar
